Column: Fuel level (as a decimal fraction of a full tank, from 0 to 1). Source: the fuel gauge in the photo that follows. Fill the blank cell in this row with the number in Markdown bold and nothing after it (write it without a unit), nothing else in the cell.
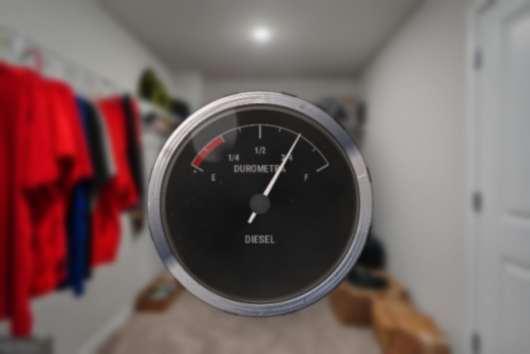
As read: **0.75**
